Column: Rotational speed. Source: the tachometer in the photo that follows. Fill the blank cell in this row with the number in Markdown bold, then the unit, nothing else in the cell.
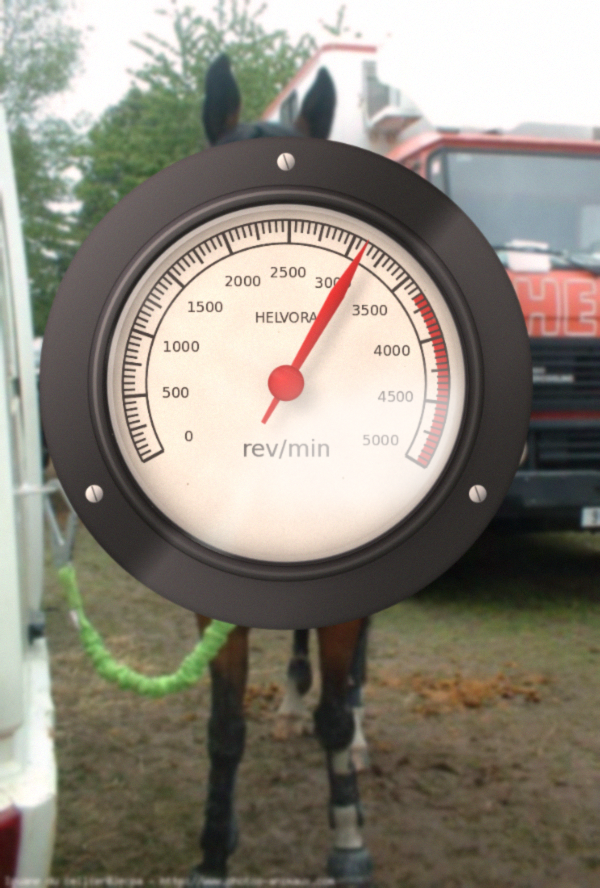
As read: **3100** rpm
